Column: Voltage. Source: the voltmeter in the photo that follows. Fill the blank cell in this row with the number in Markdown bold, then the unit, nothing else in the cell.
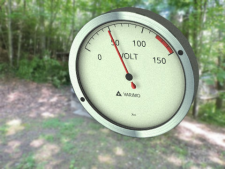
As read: **50** V
